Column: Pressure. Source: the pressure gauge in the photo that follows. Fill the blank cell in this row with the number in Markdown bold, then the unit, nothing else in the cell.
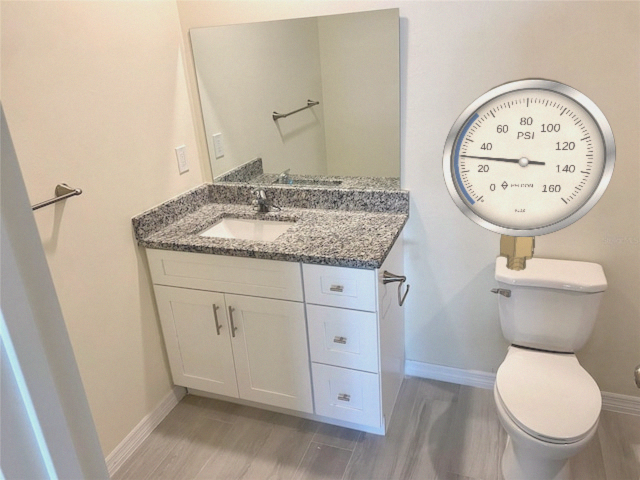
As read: **30** psi
